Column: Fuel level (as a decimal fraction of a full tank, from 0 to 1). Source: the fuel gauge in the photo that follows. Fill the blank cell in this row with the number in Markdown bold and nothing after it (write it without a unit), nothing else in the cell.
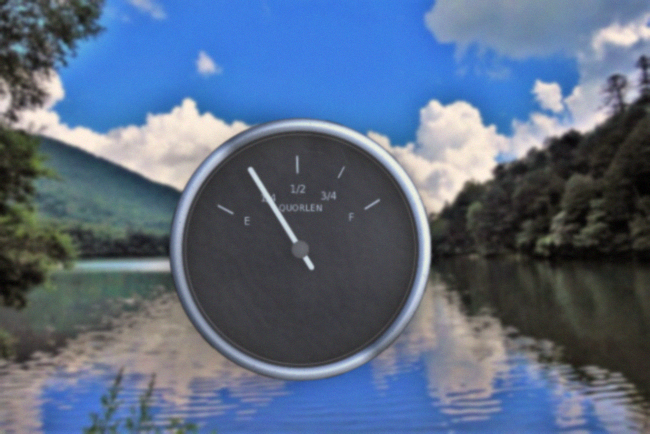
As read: **0.25**
